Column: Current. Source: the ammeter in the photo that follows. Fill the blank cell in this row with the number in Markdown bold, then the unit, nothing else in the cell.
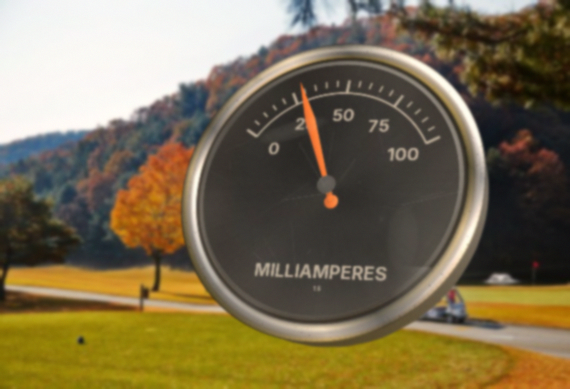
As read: **30** mA
